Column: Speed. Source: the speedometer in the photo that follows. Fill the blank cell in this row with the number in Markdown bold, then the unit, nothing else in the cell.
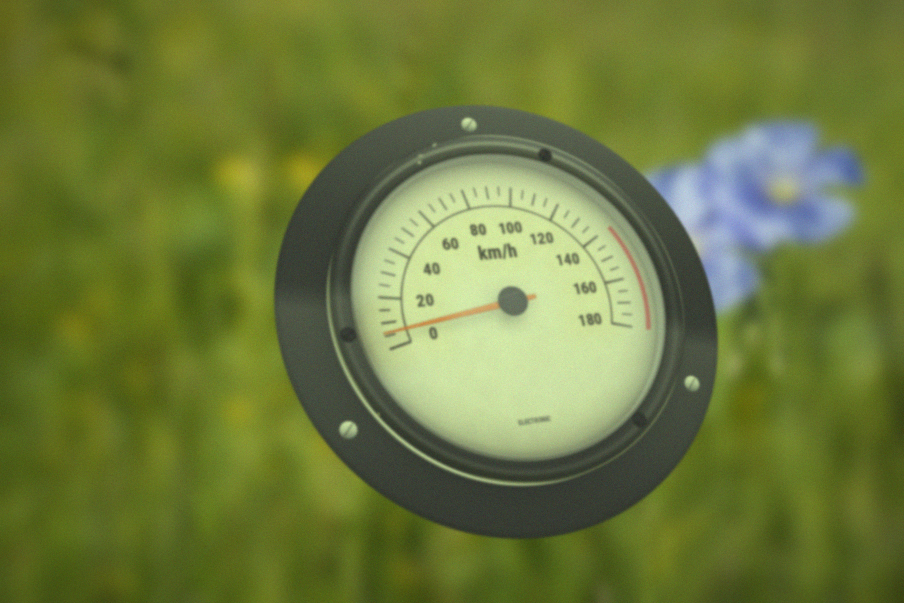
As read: **5** km/h
